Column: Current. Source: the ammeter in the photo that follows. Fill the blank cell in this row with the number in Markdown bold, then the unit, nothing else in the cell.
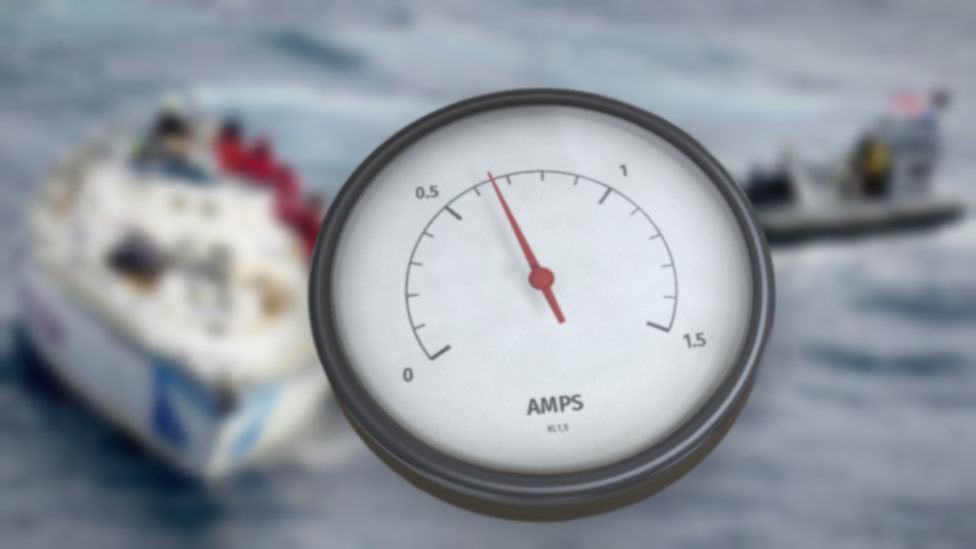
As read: **0.65** A
